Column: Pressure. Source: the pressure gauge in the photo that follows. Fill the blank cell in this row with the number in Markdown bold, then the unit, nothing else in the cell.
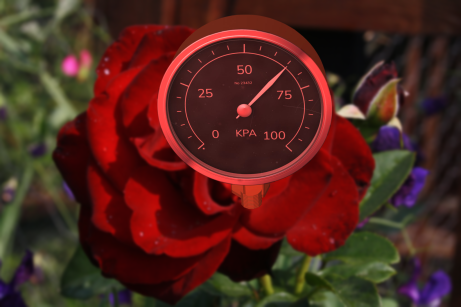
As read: **65** kPa
